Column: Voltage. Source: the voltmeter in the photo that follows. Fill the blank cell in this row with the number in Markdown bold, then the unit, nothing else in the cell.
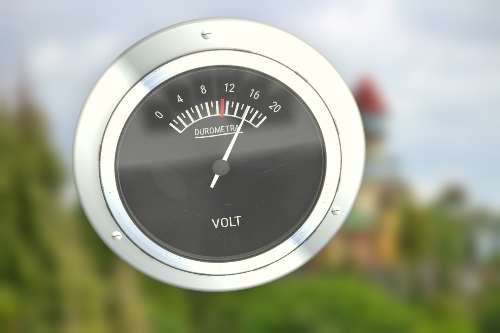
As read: **16** V
